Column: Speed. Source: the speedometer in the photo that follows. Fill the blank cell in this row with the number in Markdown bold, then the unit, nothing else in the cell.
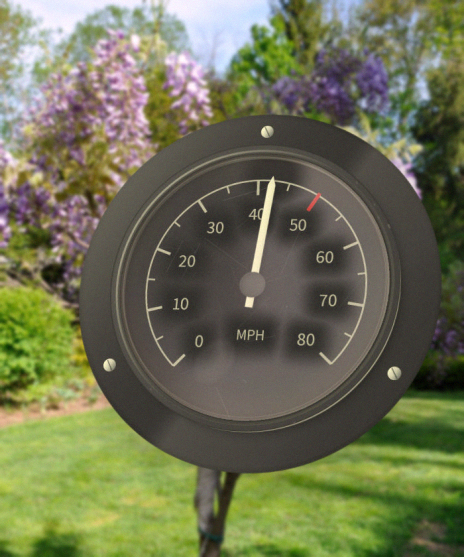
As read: **42.5** mph
